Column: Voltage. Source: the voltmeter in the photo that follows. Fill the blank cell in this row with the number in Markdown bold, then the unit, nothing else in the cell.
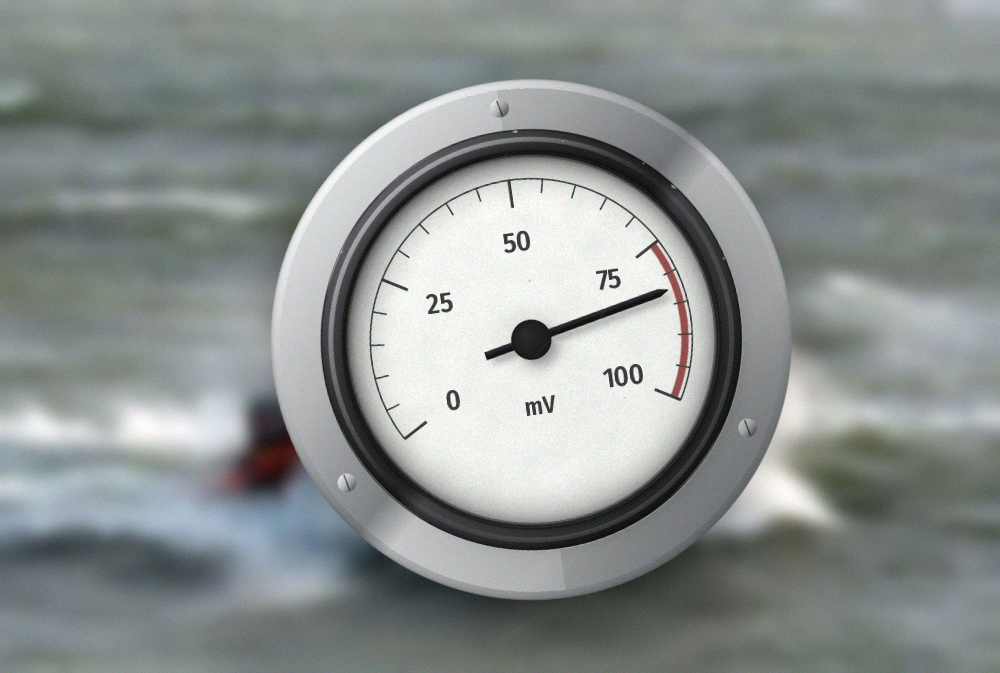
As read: **82.5** mV
